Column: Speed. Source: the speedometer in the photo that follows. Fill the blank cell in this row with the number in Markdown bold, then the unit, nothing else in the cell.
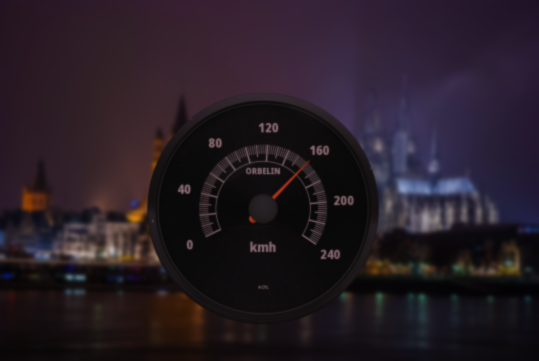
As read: **160** km/h
